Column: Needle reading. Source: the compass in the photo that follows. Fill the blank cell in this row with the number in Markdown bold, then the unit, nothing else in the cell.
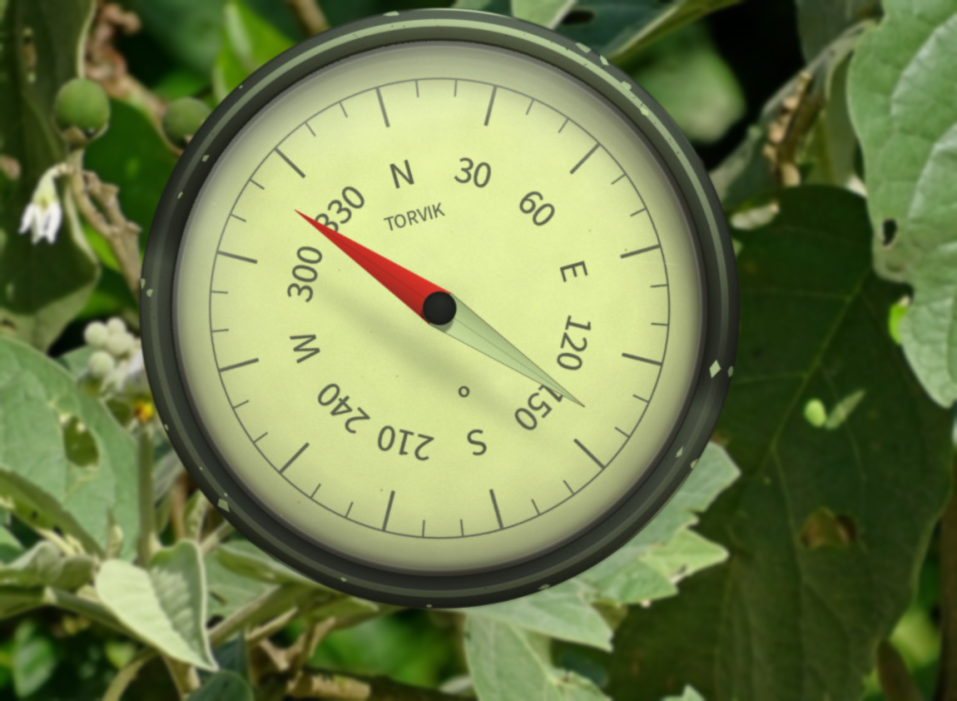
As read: **320** °
